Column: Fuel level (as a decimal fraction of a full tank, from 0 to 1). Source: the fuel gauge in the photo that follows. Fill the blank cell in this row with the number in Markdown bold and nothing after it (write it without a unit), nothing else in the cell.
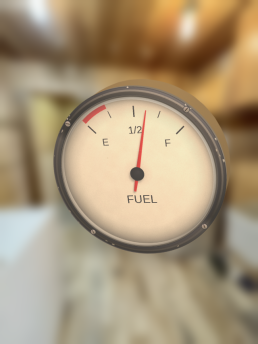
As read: **0.625**
